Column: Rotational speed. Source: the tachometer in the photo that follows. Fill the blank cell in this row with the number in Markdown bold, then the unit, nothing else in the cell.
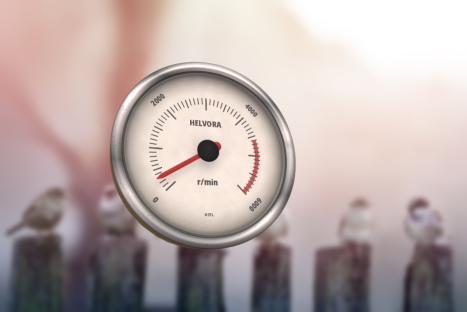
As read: **300** rpm
